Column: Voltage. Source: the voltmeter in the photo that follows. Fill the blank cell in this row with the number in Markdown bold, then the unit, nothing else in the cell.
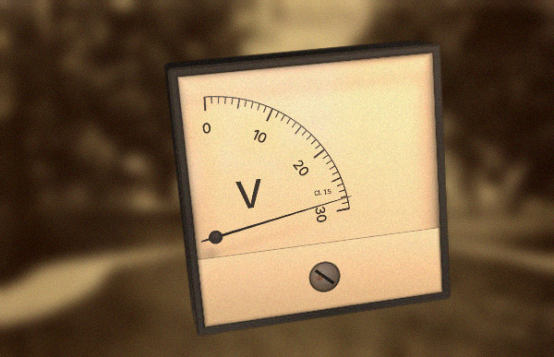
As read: **28** V
